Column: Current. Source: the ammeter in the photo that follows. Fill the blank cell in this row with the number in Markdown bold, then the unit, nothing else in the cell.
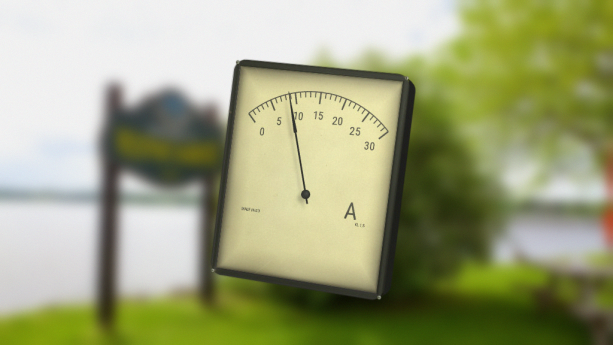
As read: **9** A
